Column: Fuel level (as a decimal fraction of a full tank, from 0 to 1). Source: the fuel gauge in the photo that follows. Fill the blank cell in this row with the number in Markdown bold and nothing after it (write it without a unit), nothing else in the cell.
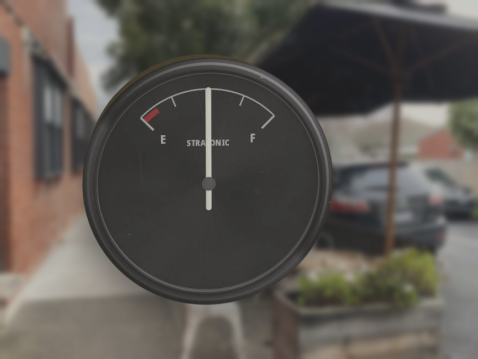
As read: **0.5**
